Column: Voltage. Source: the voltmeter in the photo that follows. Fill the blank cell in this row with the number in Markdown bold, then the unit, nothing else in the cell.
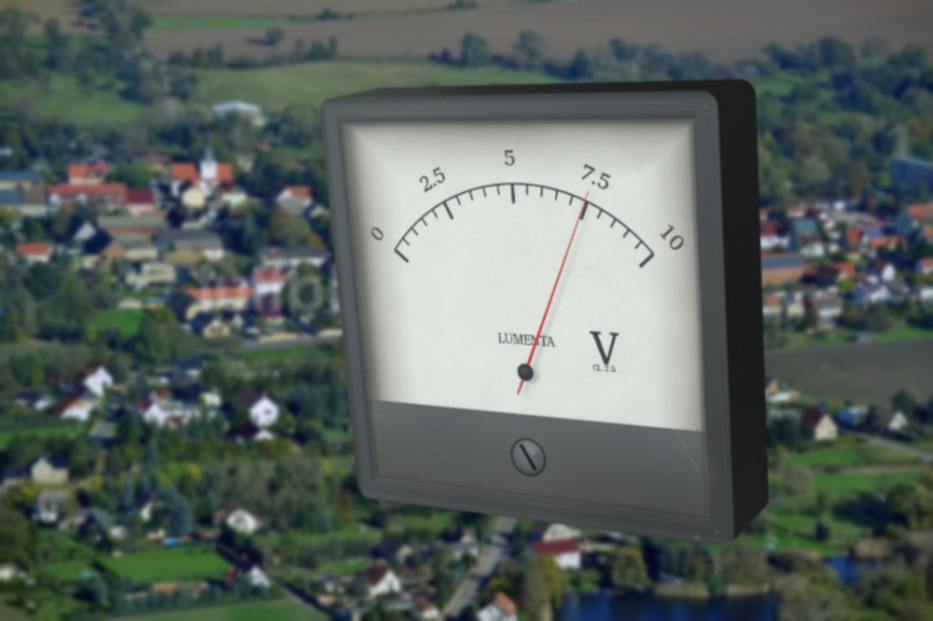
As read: **7.5** V
